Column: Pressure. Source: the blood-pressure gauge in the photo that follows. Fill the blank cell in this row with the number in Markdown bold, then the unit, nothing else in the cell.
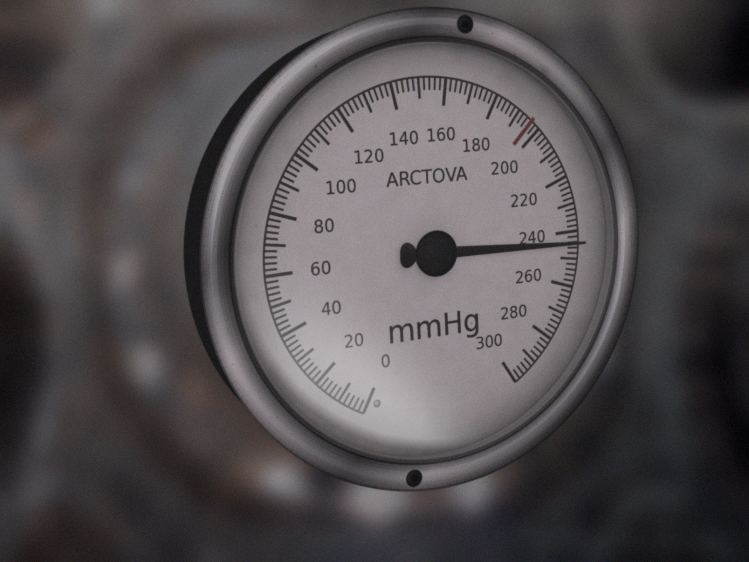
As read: **244** mmHg
